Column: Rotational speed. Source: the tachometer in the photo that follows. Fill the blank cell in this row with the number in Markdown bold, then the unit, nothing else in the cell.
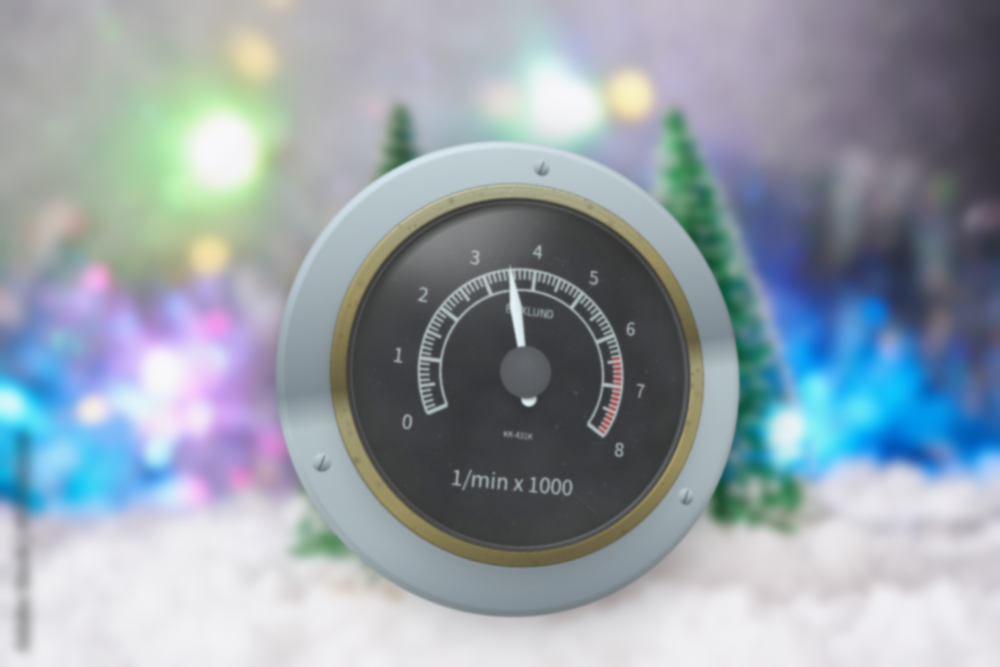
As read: **3500** rpm
